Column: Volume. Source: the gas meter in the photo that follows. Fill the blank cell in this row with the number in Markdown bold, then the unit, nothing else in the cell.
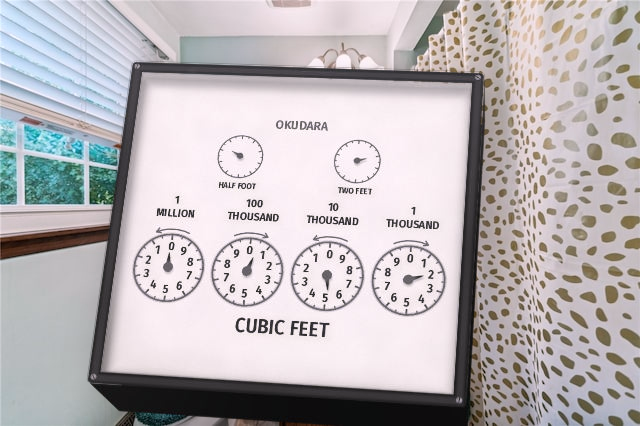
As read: **5200** ft³
